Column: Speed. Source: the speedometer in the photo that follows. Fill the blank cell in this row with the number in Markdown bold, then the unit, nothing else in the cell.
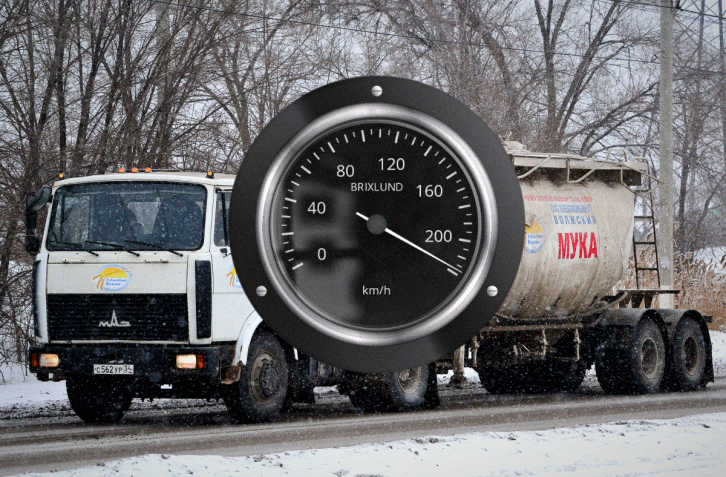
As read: **217.5** km/h
